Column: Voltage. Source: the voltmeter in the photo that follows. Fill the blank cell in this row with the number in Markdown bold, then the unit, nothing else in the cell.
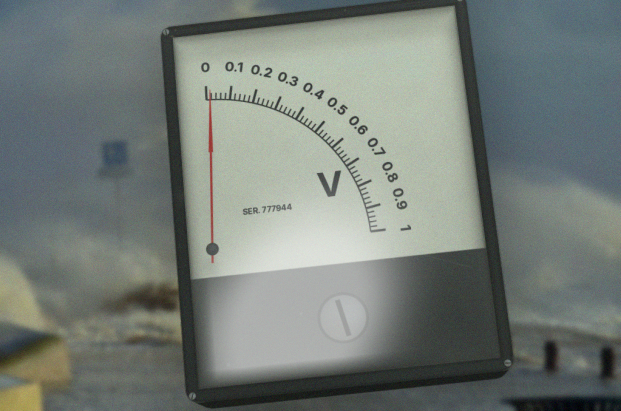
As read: **0.02** V
